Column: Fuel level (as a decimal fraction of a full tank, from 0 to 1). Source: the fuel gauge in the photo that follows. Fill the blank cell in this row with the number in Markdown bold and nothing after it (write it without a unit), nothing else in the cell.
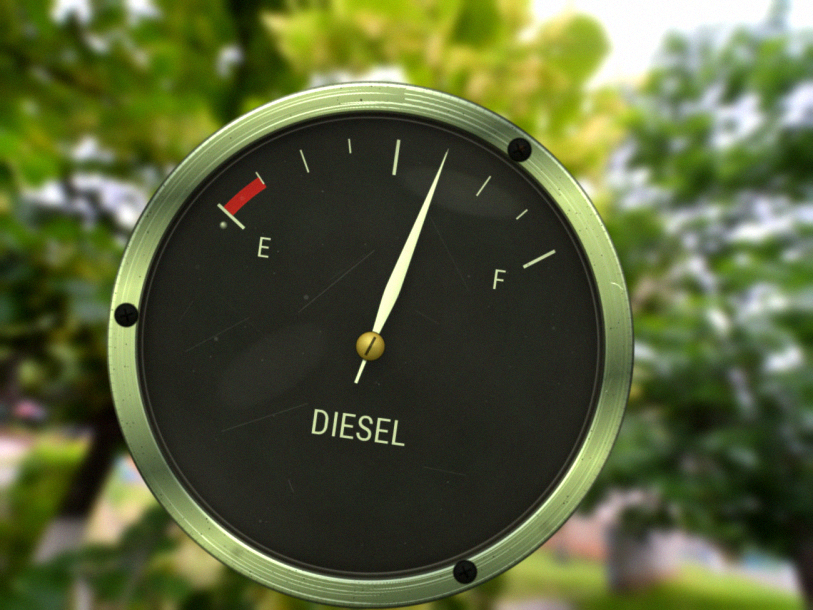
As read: **0.625**
